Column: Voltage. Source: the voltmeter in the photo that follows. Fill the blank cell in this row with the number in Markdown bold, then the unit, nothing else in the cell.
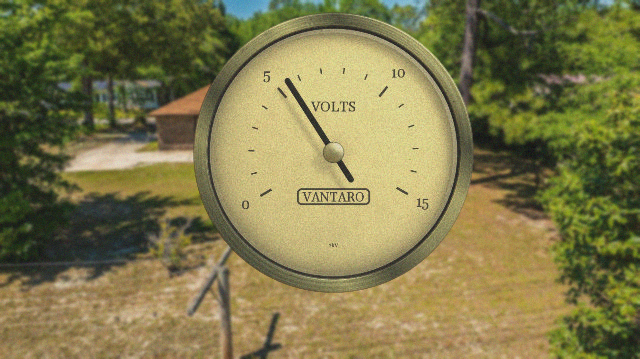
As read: **5.5** V
